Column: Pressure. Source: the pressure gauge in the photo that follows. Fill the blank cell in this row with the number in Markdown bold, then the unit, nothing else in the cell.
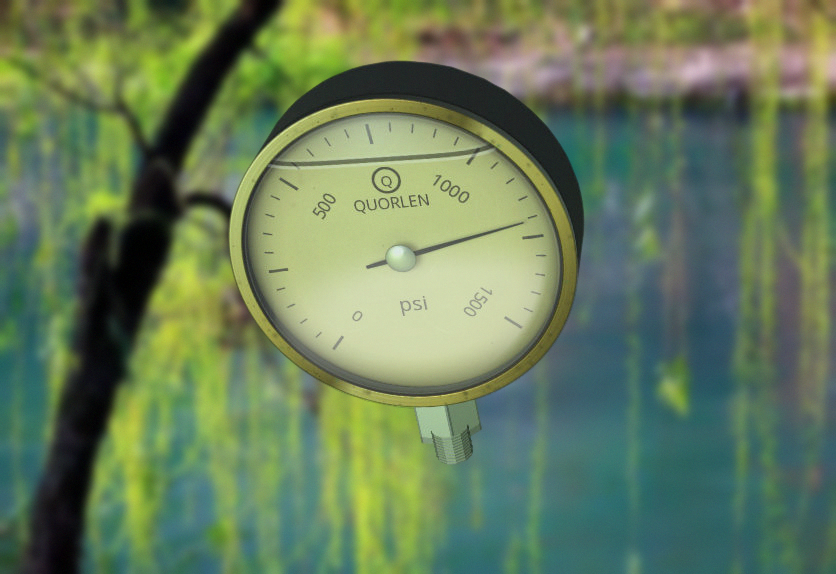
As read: **1200** psi
